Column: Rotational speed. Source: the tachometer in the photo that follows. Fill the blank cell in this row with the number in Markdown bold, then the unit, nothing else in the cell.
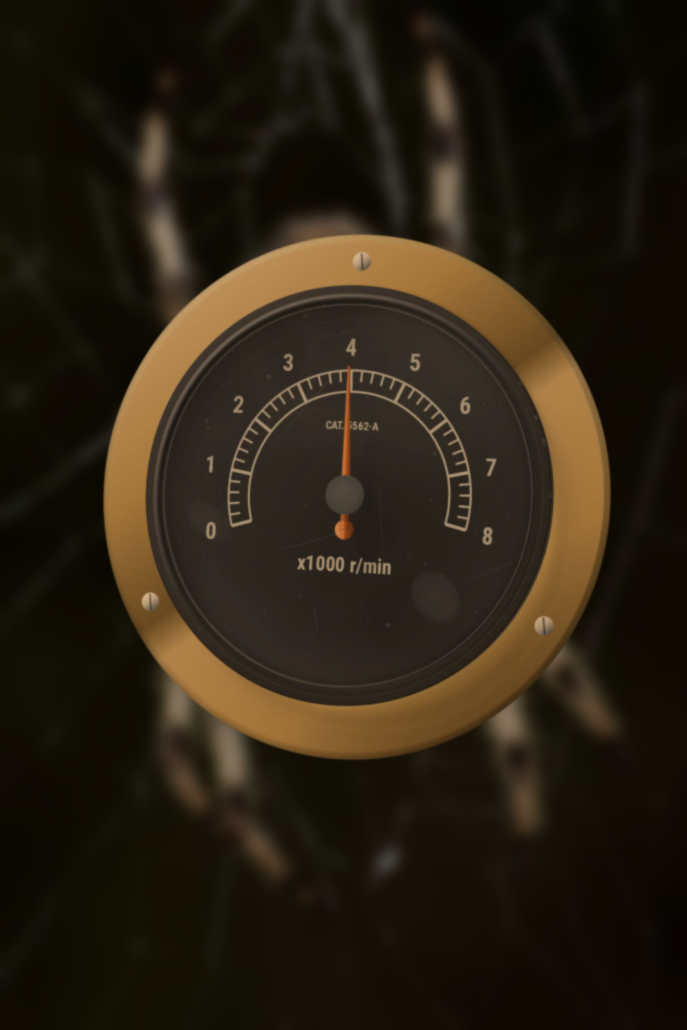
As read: **4000** rpm
